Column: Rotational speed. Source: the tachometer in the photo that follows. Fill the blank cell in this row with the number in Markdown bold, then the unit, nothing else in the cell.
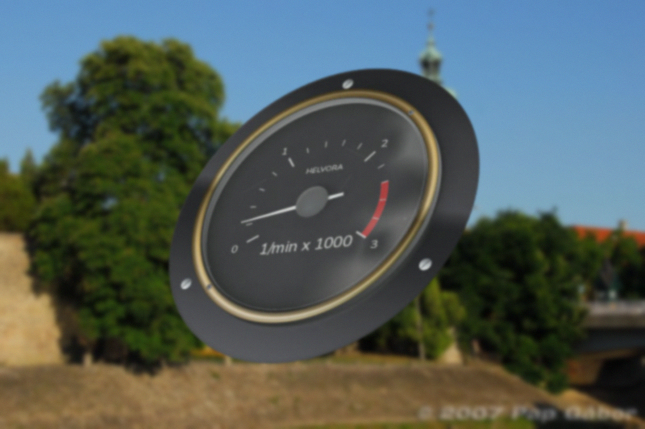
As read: **200** rpm
